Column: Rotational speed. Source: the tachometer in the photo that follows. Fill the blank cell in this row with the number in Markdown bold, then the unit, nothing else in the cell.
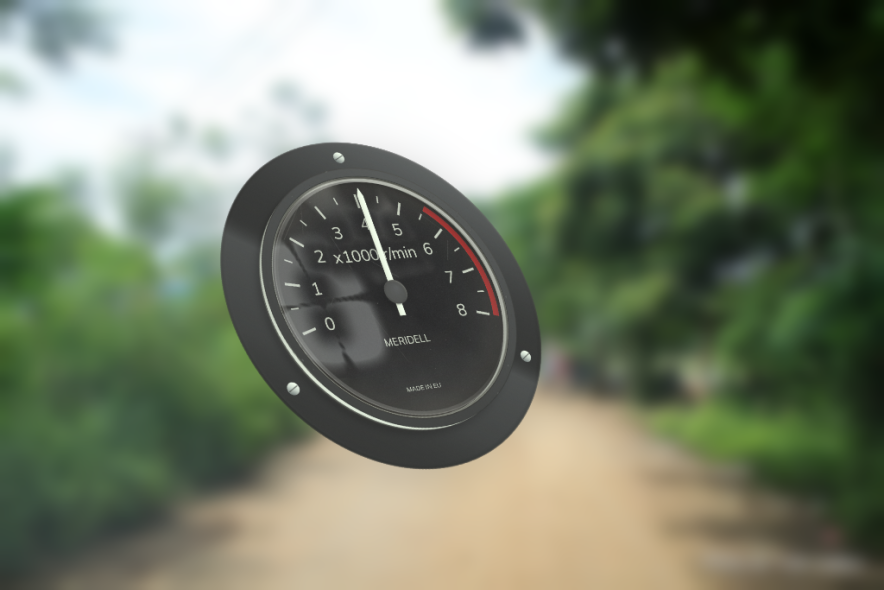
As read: **4000** rpm
